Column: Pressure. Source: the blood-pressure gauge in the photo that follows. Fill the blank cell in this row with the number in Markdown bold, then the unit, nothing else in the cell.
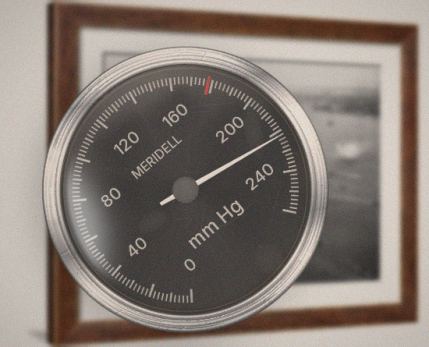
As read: **222** mmHg
